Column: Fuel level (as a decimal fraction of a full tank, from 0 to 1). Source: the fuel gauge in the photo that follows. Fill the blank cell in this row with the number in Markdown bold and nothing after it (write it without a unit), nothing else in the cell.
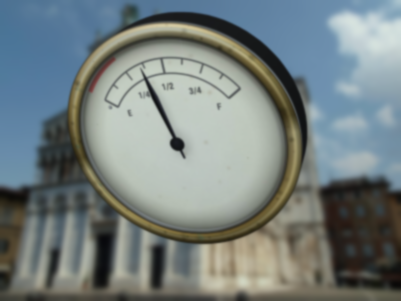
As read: **0.375**
